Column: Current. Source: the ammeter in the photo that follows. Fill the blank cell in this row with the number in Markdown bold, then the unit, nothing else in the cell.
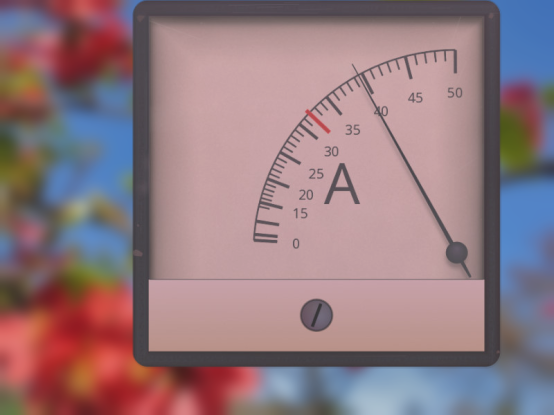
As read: **39.5** A
